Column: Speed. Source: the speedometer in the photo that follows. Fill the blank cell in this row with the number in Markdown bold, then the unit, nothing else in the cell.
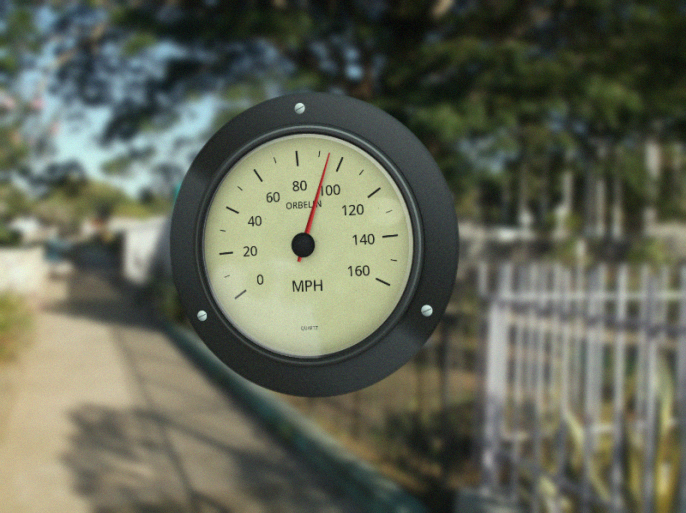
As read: **95** mph
